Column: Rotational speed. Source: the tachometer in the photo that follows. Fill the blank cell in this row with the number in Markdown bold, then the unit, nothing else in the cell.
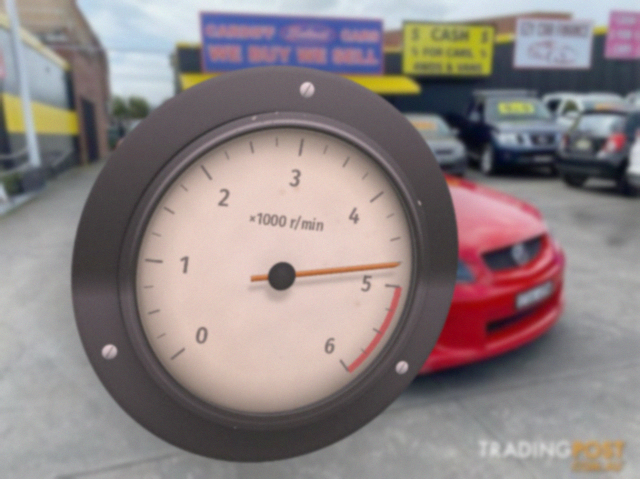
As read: **4750** rpm
